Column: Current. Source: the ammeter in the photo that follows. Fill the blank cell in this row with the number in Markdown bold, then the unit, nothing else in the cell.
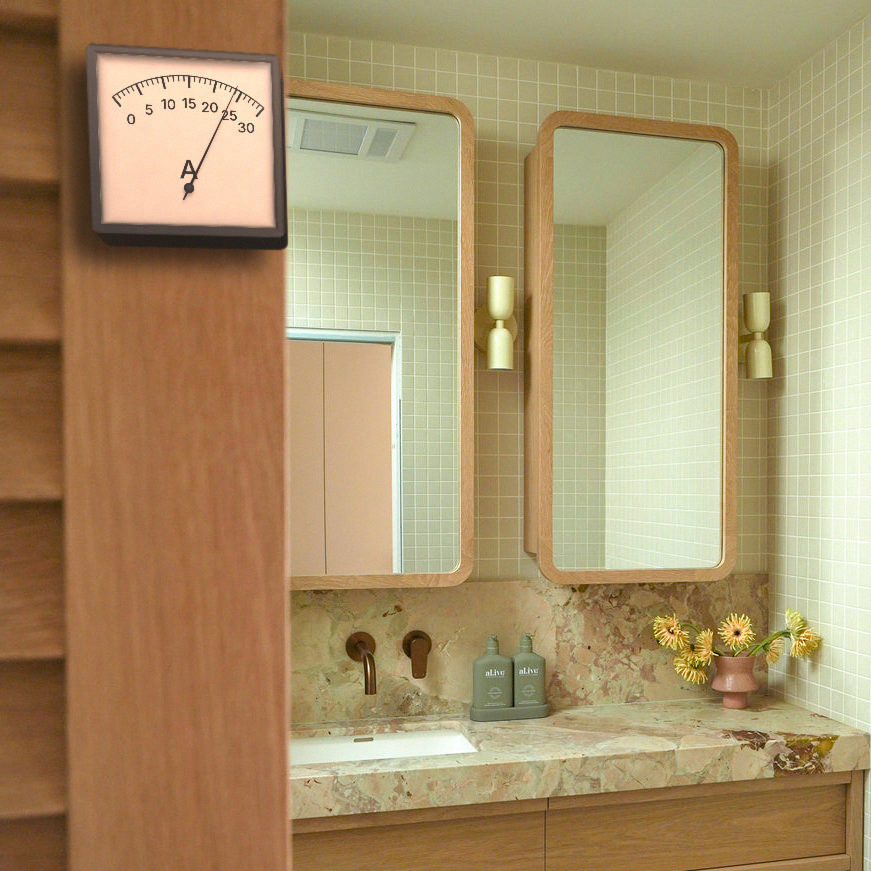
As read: **24** A
